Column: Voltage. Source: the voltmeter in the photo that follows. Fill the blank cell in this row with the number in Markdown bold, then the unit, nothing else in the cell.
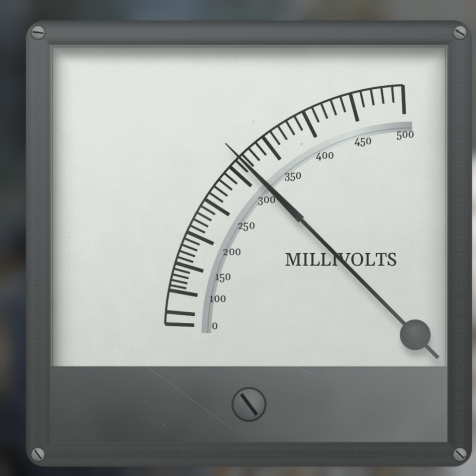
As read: **315** mV
